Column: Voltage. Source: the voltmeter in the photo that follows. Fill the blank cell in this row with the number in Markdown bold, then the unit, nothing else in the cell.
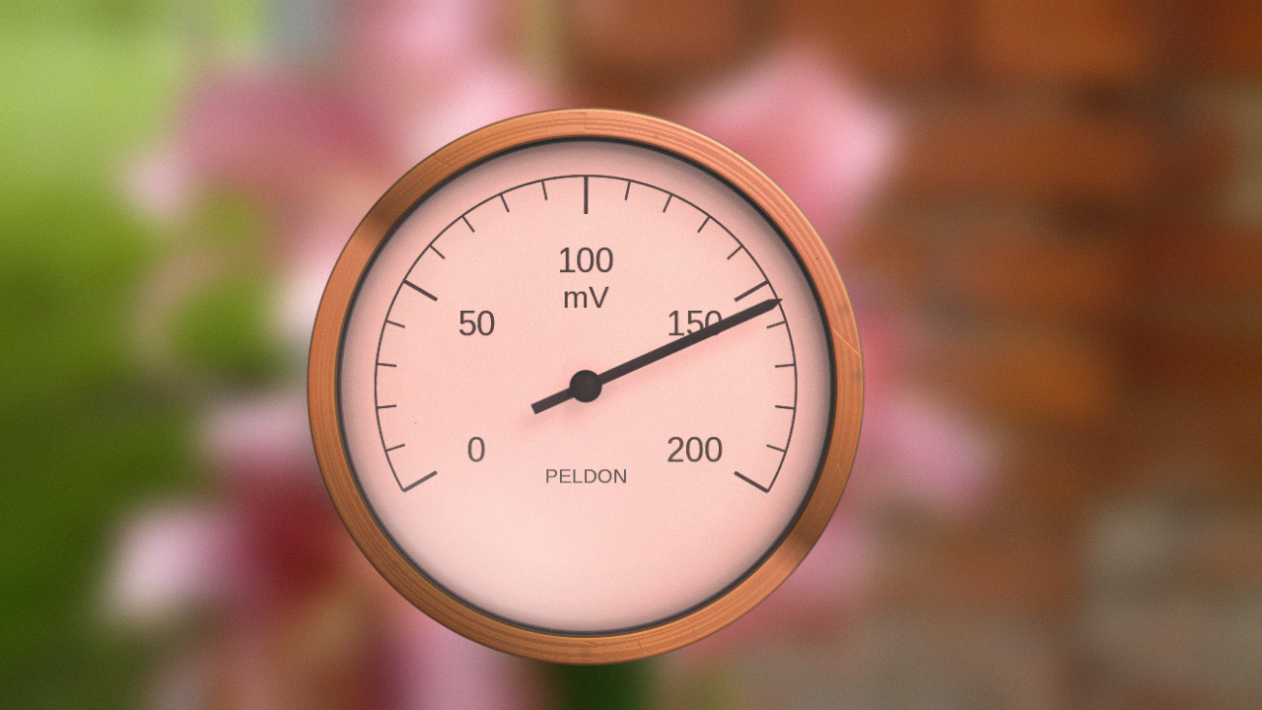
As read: **155** mV
